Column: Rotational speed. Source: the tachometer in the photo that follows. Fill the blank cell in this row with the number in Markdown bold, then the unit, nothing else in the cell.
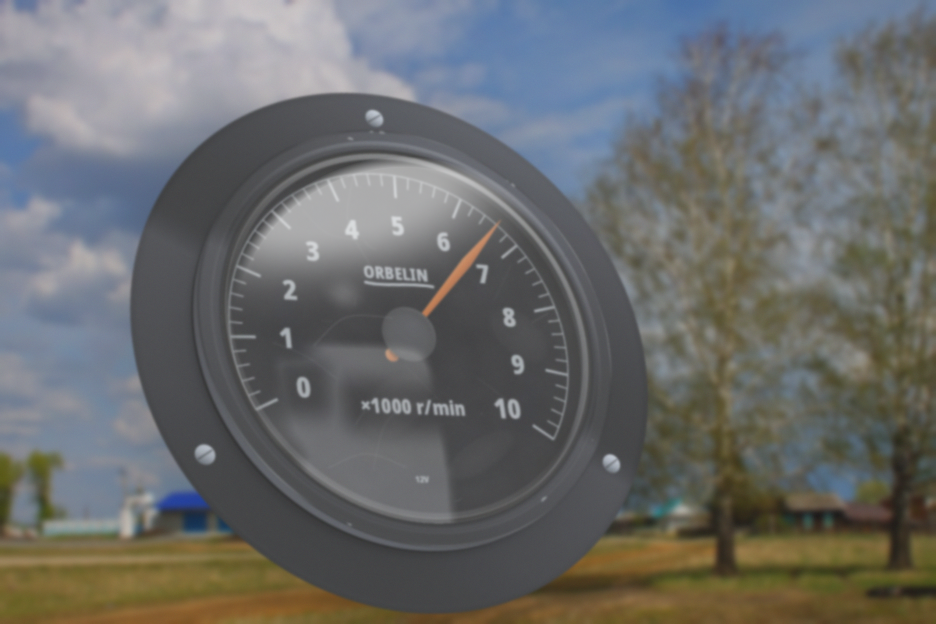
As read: **6600** rpm
